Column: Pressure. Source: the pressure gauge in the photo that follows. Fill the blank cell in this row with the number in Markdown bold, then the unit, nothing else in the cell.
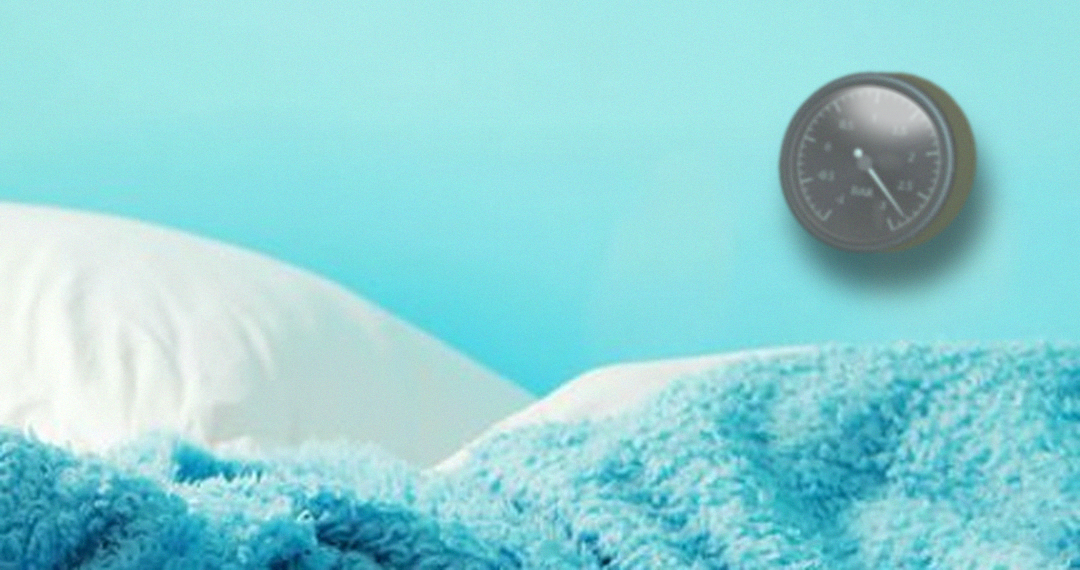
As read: **2.8** bar
